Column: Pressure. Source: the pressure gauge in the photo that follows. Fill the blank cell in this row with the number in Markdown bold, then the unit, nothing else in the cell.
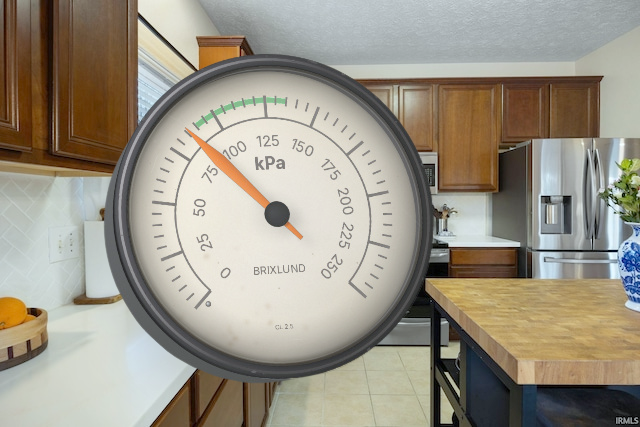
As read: **85** kPa
